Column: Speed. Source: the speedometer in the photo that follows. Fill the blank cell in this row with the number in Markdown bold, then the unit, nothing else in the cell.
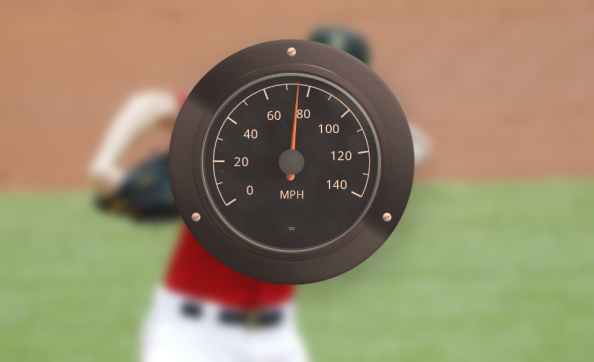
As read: **75** mph
